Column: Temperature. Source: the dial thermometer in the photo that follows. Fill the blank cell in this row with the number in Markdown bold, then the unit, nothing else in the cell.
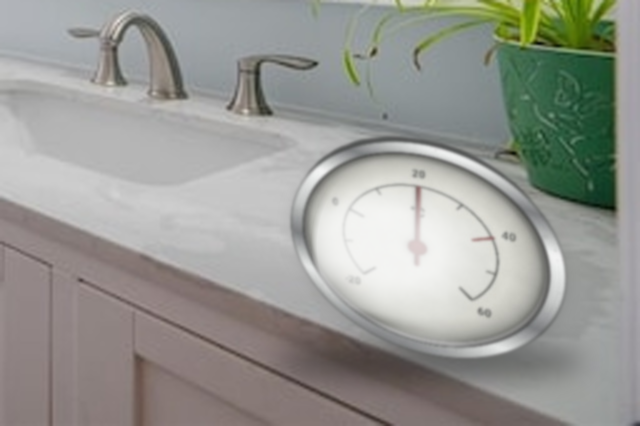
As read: **20** °C
